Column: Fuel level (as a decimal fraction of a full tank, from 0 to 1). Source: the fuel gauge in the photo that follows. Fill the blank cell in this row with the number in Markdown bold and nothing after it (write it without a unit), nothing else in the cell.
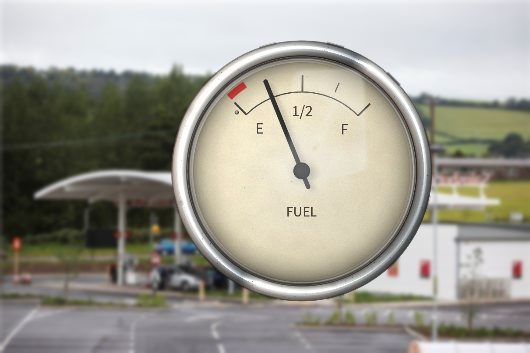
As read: **0.25**
